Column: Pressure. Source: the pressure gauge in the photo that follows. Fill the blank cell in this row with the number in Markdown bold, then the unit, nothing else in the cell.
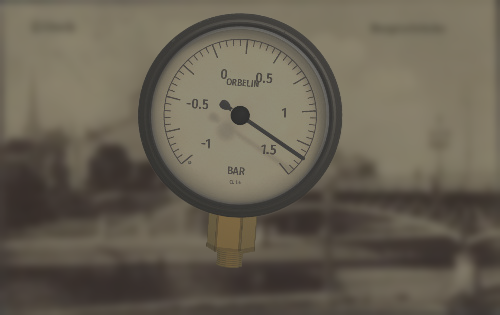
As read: **1.35** bar
